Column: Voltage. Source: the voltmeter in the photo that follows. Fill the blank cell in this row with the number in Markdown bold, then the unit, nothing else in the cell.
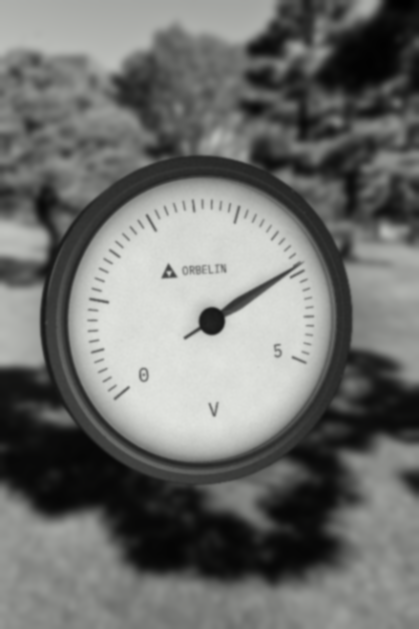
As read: **3.9** V
